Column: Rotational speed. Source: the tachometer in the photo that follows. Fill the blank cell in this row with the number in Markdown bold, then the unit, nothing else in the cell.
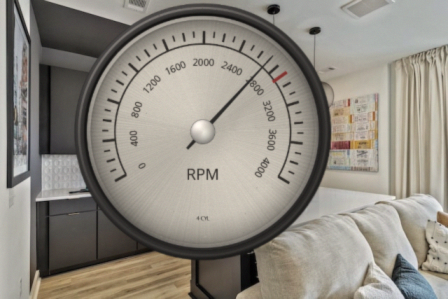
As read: **2700** rpm
